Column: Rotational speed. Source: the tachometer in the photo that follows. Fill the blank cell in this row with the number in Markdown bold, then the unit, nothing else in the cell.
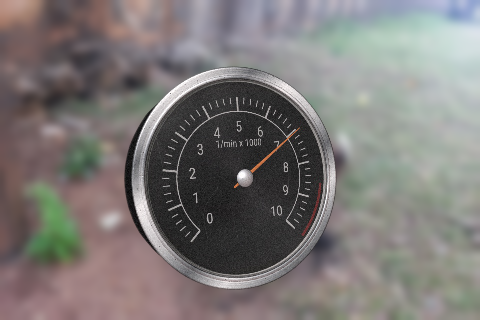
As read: **7000** rpm
